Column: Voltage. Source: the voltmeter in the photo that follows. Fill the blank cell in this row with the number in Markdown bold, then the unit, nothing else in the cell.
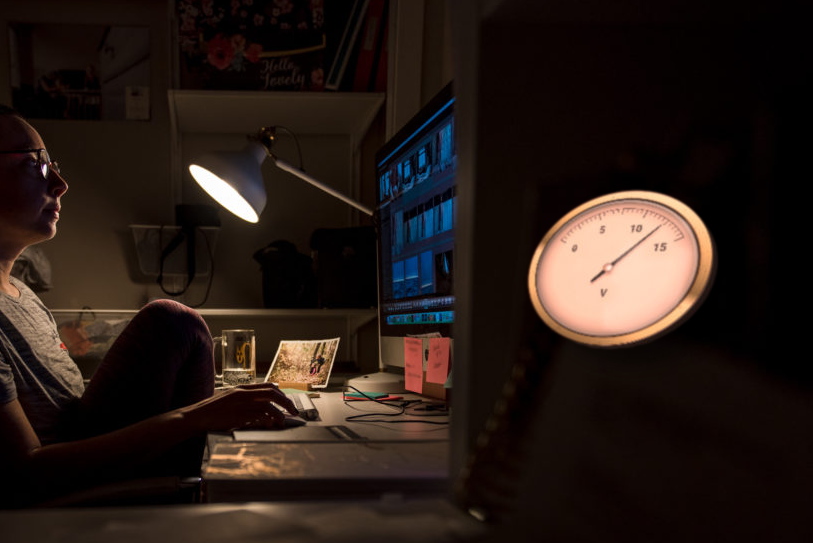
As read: **12.5** V
